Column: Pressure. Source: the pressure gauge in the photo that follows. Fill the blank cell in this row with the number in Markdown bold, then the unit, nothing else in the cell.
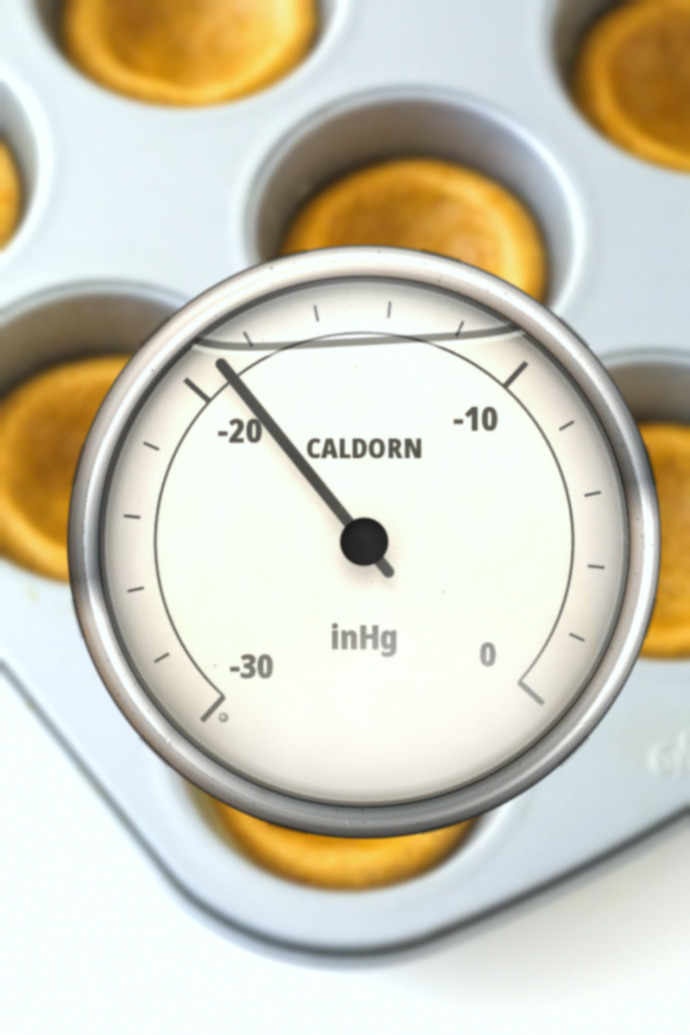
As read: **-19** inHg
